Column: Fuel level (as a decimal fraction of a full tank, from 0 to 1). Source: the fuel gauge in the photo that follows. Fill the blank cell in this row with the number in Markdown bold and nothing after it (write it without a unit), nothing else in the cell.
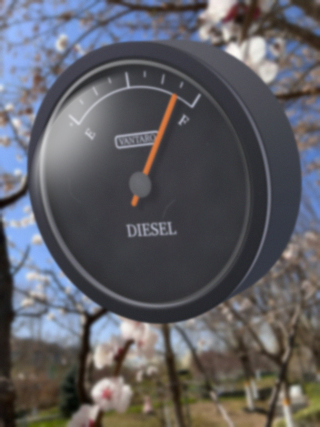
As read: **0.875**
